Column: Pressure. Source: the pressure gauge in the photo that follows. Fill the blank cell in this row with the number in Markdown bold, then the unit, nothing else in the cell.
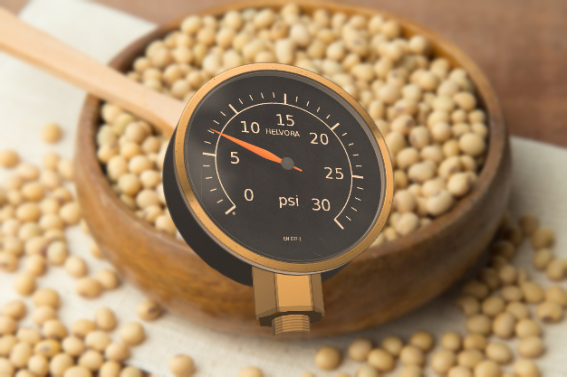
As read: **7** psi
